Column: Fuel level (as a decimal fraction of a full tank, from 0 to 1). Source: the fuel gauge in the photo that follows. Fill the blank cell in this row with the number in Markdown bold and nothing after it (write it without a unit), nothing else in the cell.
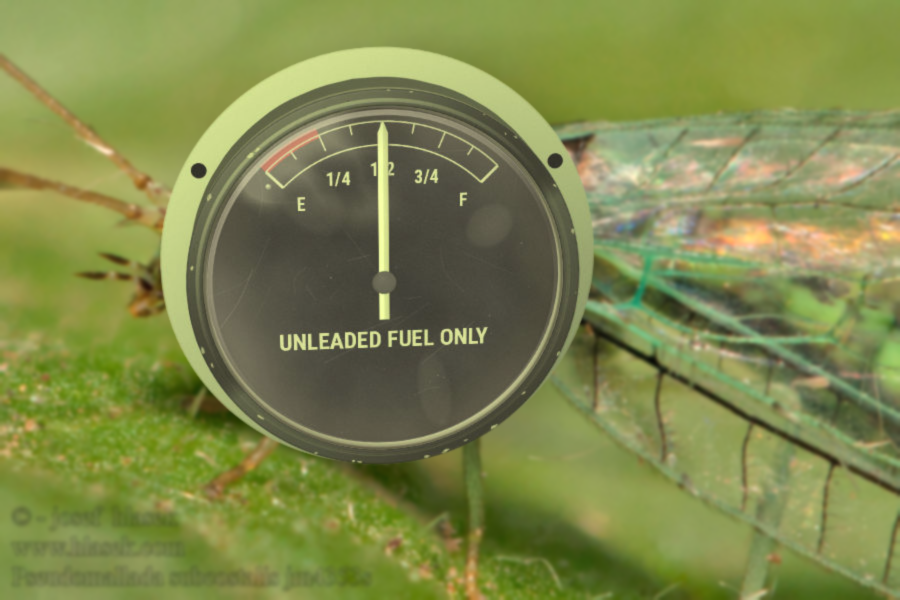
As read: **0.5**
